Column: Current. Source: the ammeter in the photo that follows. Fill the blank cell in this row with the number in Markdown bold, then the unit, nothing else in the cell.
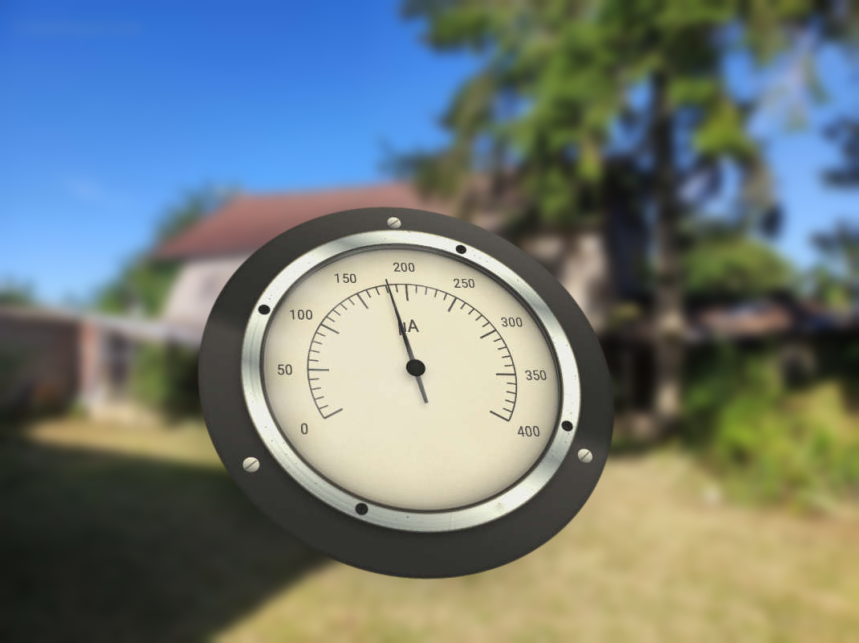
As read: **180** µA
